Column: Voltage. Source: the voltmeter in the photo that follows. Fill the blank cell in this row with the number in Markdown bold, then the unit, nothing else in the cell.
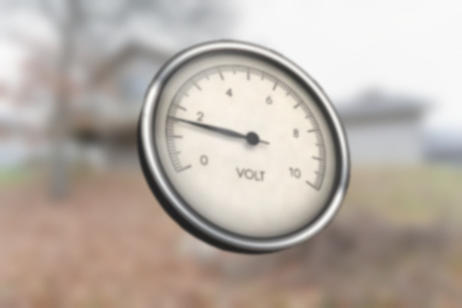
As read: **1.5** V
